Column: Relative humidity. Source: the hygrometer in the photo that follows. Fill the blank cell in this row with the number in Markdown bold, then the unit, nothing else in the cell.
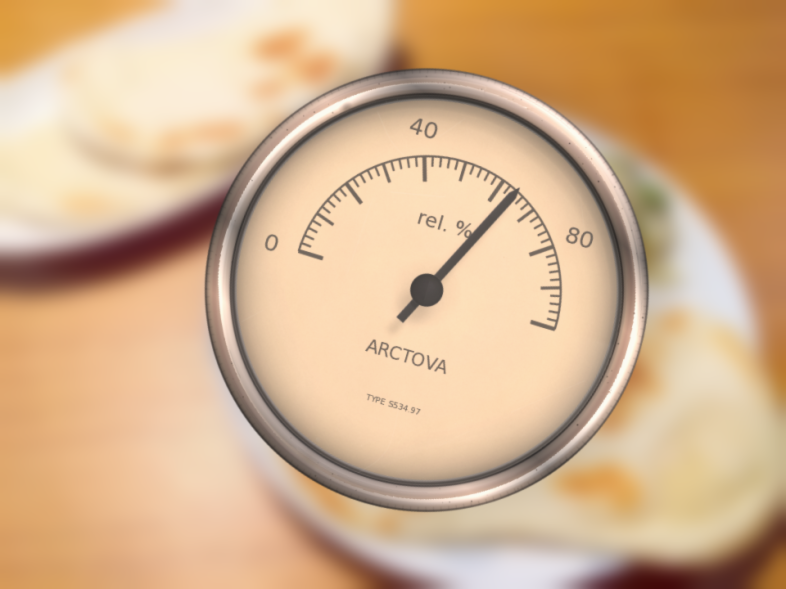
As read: **64** %
